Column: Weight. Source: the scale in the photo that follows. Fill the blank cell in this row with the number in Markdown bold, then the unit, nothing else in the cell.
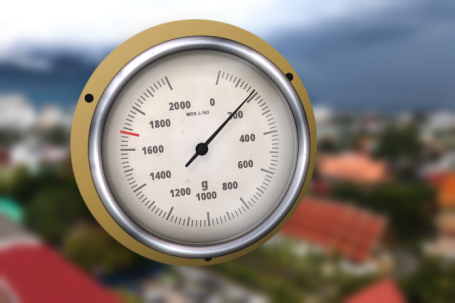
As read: **180** g
